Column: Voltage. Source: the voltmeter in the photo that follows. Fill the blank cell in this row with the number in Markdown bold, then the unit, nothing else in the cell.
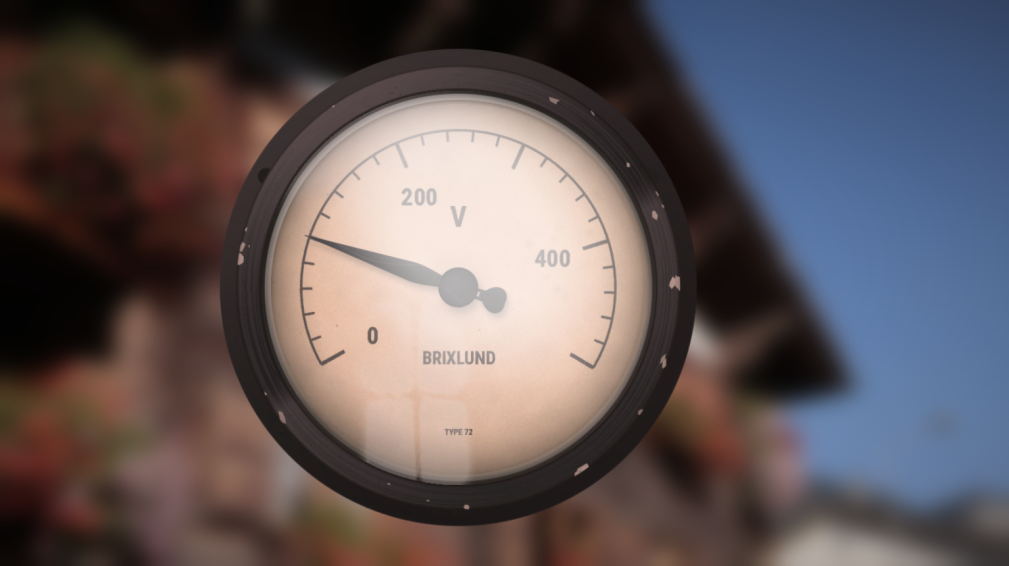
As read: **100** V
